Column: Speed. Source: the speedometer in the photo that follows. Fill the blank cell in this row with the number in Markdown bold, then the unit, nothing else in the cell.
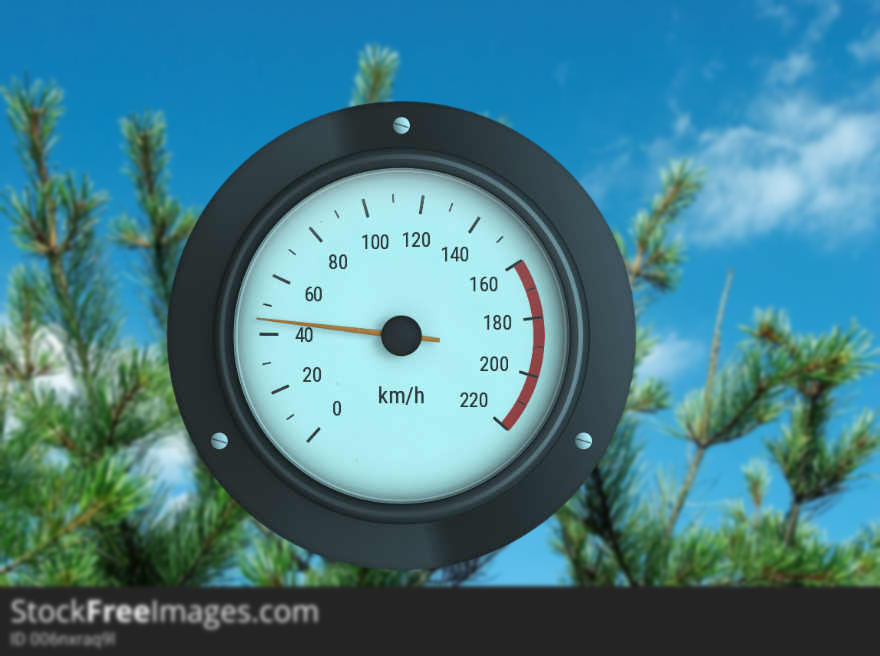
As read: **45** km/h
